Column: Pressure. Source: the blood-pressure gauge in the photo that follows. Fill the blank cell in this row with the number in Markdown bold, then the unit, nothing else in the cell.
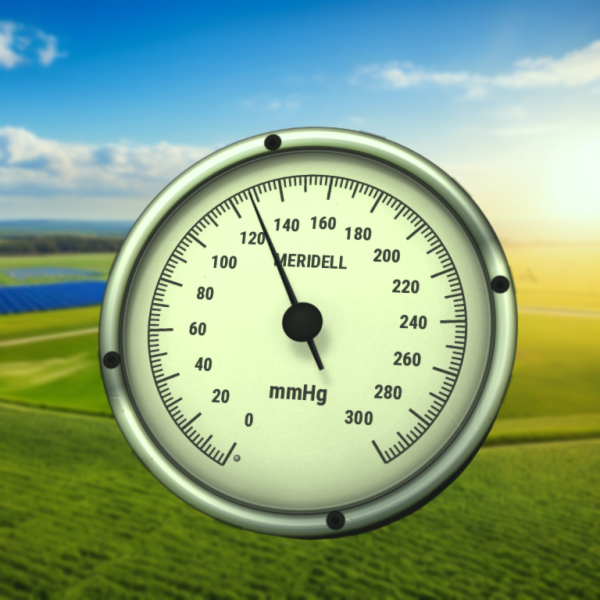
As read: **128** mmHg
